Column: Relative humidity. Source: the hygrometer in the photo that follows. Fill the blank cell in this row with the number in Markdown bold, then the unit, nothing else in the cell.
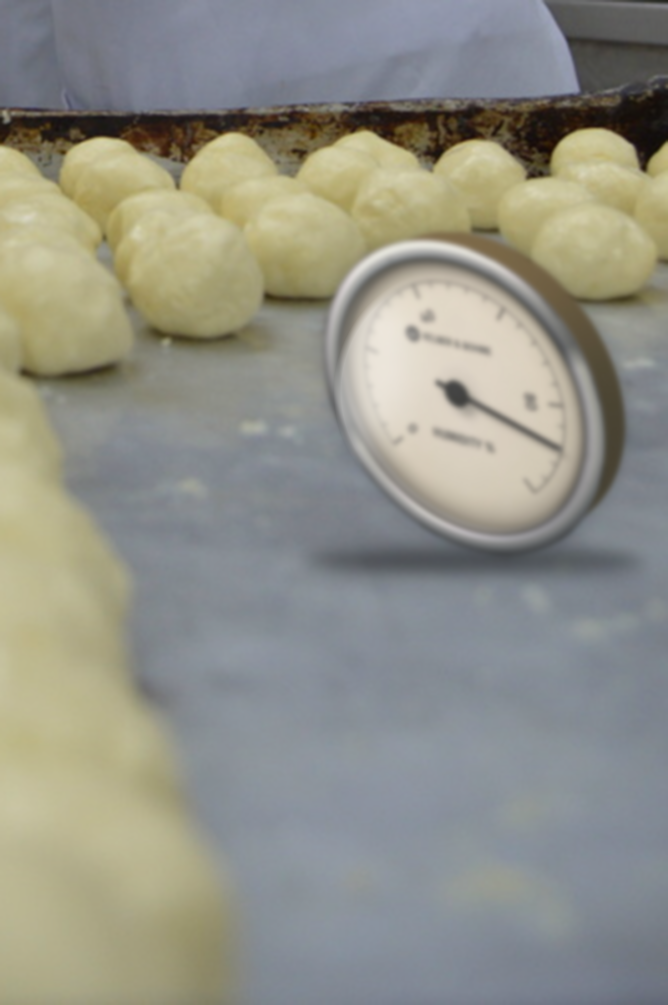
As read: **88** %
